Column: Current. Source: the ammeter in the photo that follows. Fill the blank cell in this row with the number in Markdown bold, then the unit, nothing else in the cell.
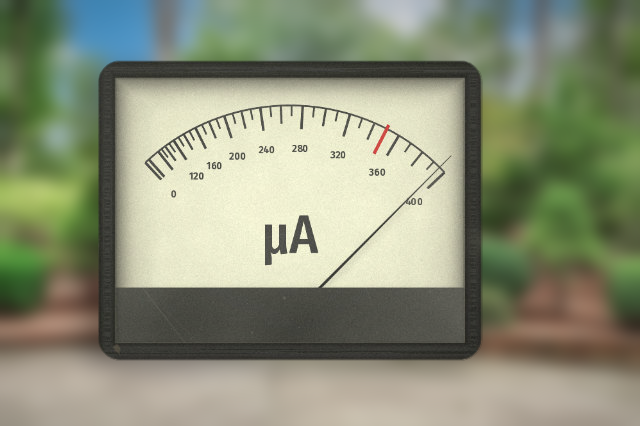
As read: **395** µA
